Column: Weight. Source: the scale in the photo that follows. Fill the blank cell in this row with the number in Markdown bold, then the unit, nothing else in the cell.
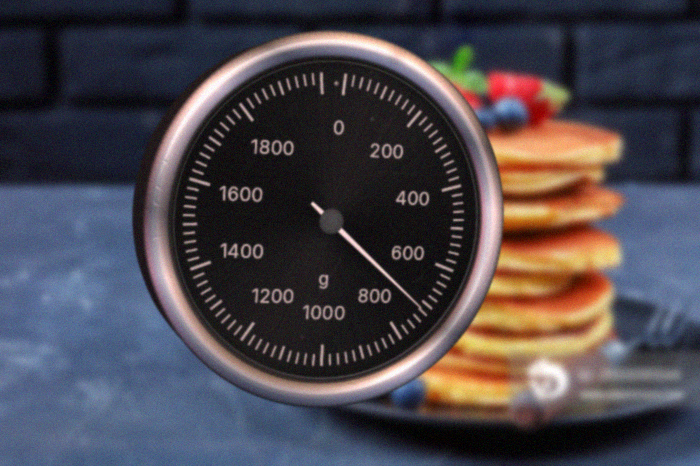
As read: **720** g
